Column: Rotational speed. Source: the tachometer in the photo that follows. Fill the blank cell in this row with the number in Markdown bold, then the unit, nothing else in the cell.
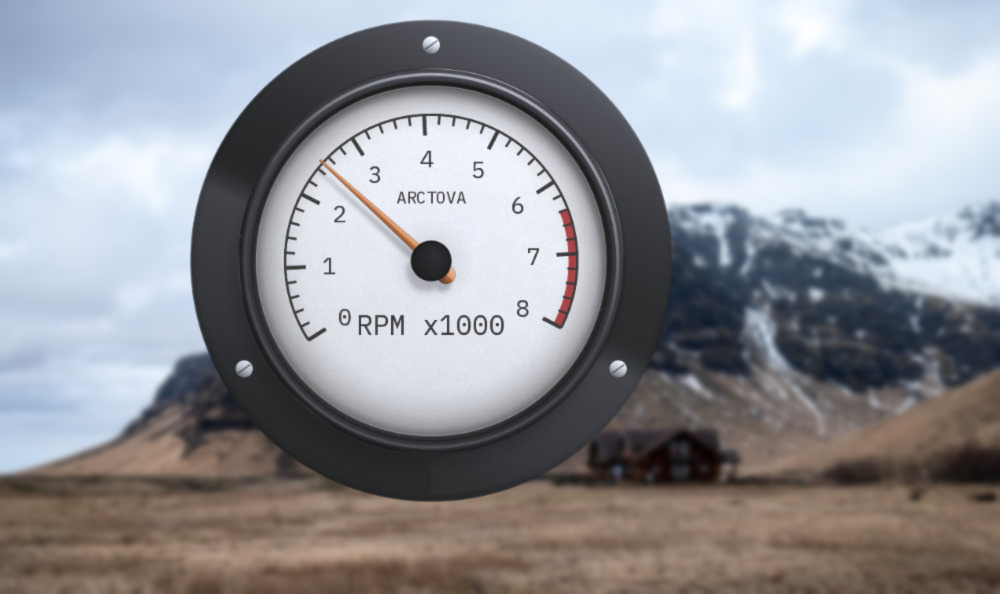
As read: **2500** rpm
